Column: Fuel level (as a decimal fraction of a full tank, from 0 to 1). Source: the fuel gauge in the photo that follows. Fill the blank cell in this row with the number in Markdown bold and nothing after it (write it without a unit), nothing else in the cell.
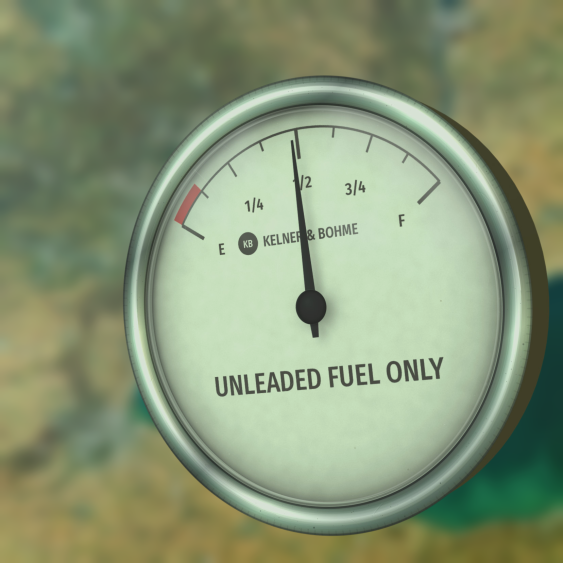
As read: **0.5**
